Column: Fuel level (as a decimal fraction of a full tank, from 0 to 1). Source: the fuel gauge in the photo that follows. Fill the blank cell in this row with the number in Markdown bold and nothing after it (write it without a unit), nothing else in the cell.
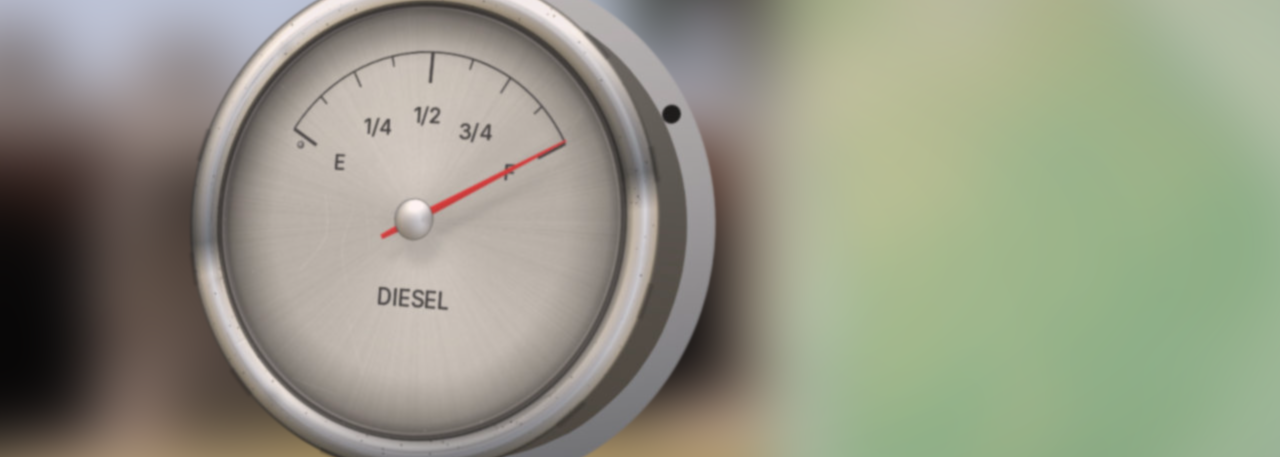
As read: **1**
